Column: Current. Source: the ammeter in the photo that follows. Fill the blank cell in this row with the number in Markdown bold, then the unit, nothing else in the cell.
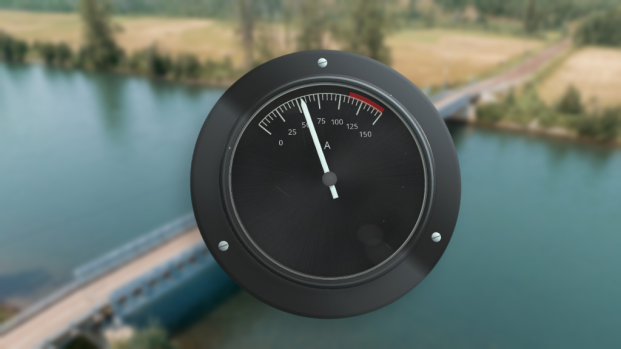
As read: **55** A
